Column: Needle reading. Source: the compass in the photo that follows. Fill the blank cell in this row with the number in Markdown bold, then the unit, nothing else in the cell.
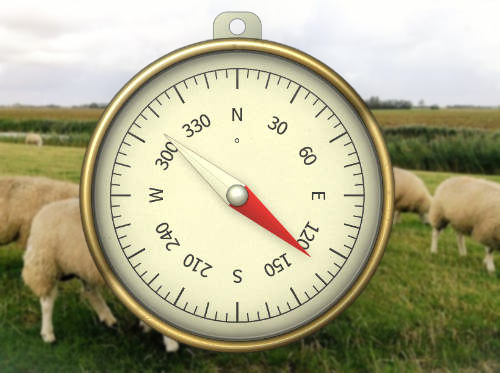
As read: **130** °
